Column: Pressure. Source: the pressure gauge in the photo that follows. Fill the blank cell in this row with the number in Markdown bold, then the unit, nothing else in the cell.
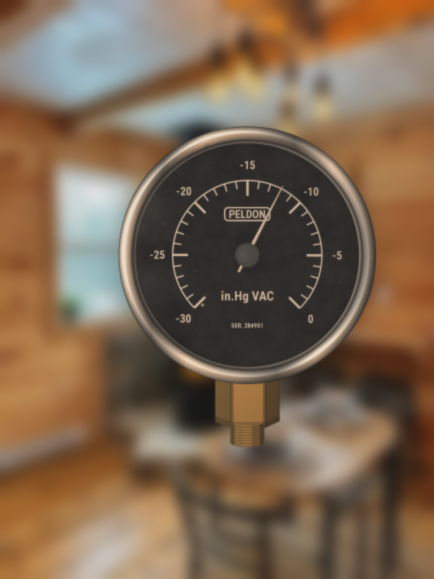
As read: **-12** inHg
